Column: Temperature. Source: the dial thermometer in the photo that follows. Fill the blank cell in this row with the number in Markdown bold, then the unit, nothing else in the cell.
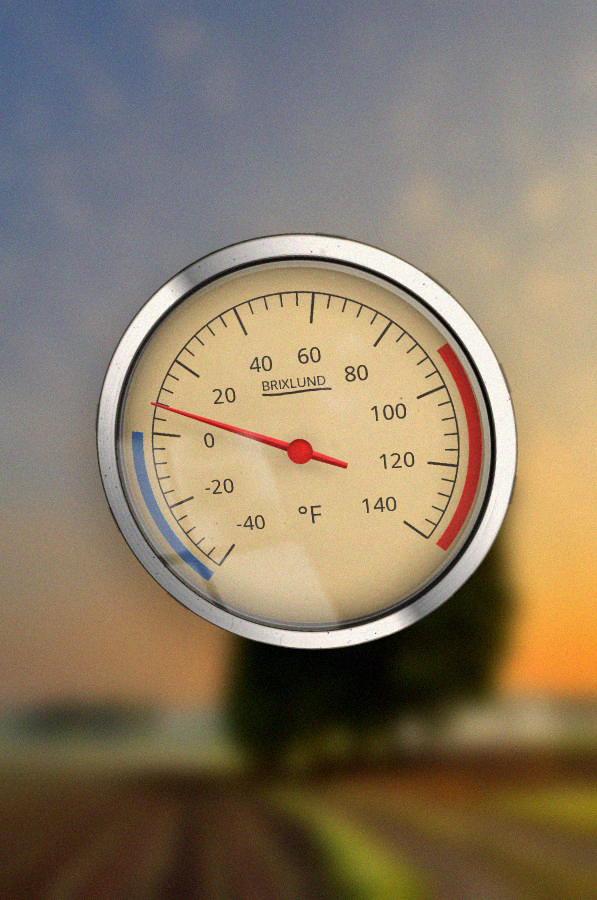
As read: **8** °F
